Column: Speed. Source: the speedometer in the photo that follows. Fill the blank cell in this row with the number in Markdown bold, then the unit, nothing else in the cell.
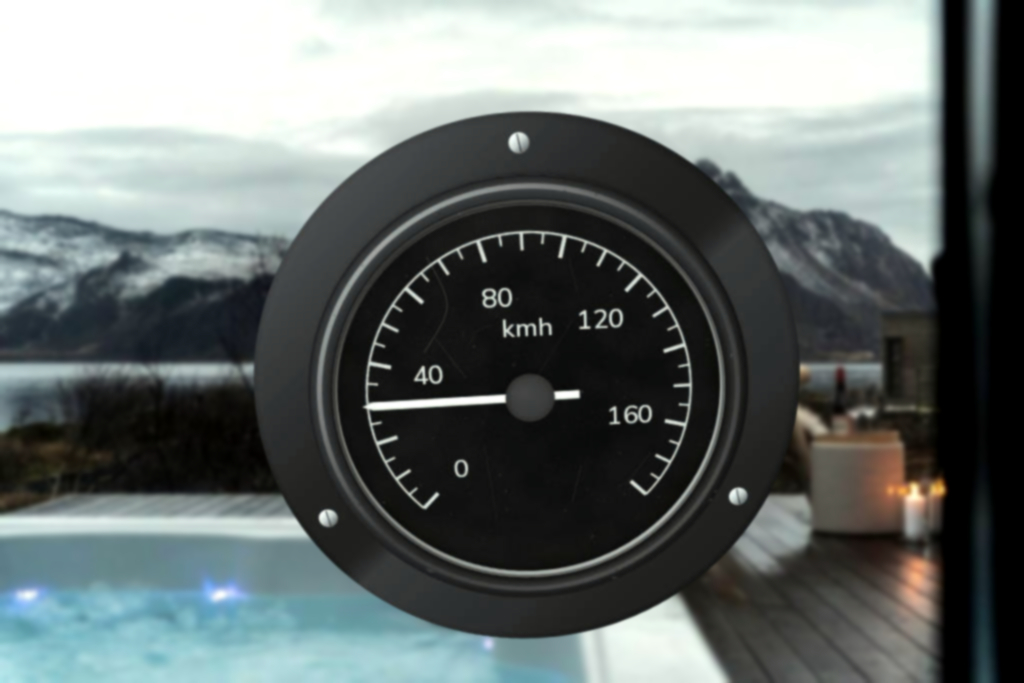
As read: **30** km/h
